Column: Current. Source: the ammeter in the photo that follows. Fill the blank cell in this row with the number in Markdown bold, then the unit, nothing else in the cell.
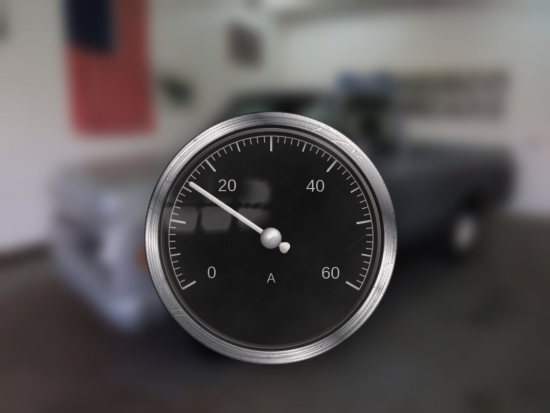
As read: **16** A
